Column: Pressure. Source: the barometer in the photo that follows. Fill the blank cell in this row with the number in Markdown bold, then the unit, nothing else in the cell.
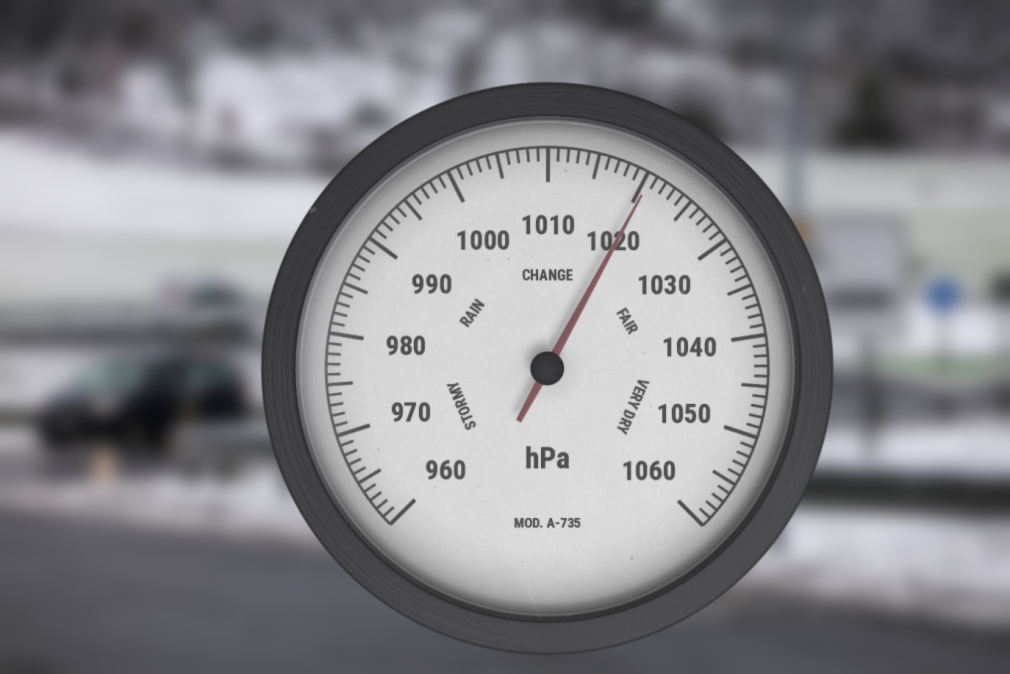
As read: **1020.5** hPa
